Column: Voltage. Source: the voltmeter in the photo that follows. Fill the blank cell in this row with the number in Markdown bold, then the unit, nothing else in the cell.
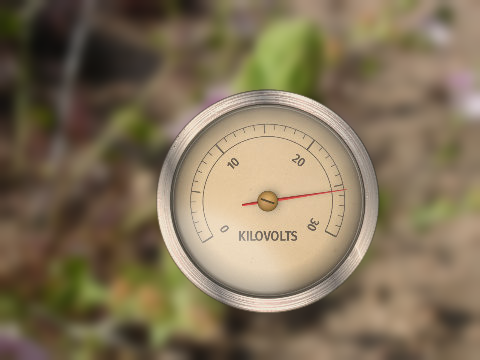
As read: **25.5** kV
